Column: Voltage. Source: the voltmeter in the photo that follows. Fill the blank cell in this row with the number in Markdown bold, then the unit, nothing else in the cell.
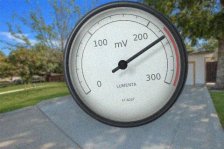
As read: **230** mV
